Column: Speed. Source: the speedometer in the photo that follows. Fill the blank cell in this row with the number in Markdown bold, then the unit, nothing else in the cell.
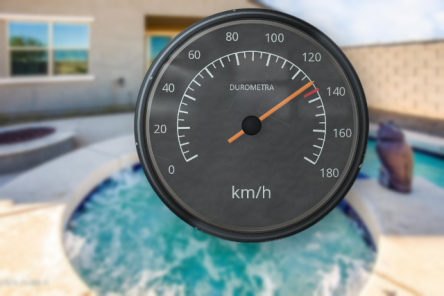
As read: **130** km/h
